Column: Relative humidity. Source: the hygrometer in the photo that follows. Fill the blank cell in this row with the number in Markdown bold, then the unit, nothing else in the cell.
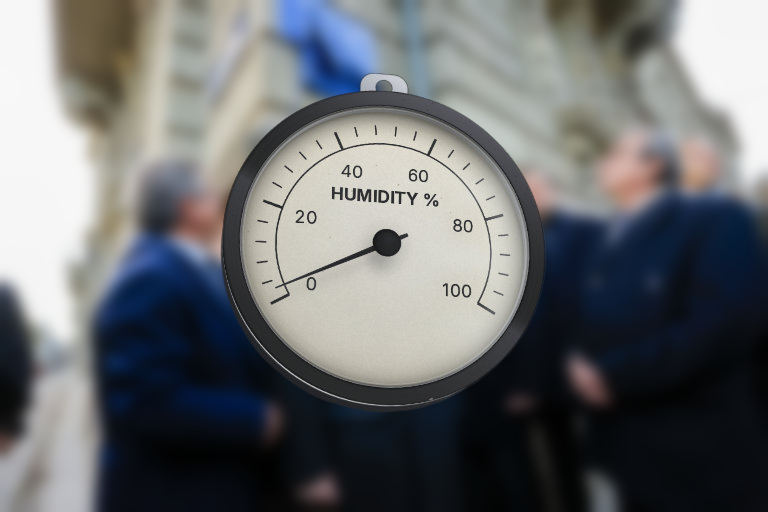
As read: **2** %
